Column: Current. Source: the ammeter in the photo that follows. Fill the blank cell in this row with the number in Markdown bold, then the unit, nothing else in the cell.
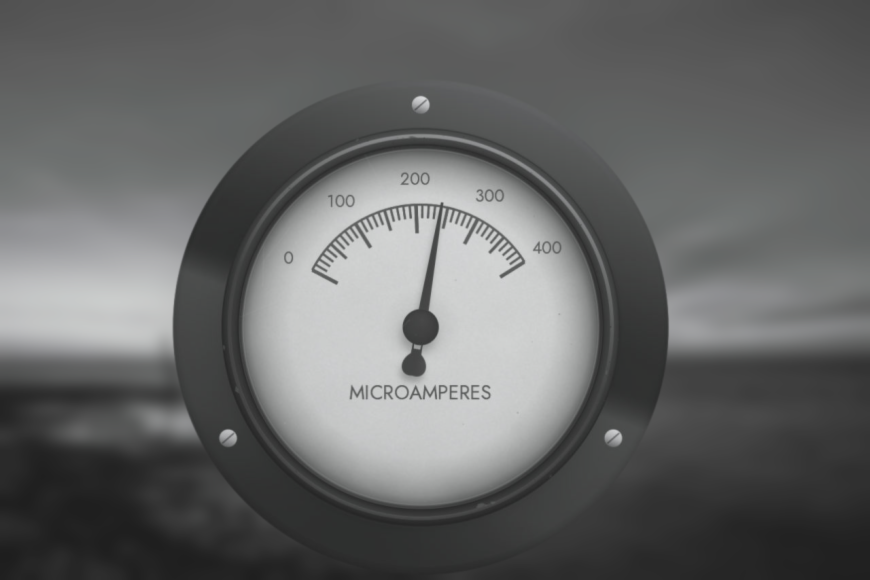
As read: **240** µA
